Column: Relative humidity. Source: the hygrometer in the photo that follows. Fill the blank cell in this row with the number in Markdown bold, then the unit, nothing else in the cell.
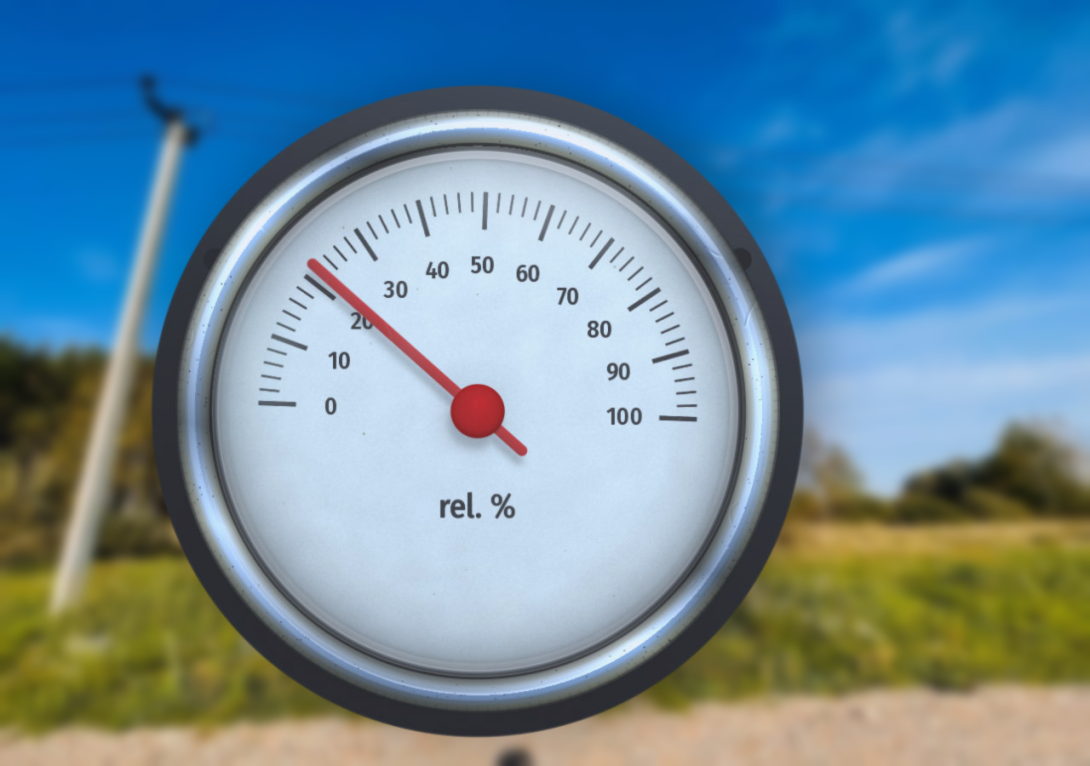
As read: **22** %
